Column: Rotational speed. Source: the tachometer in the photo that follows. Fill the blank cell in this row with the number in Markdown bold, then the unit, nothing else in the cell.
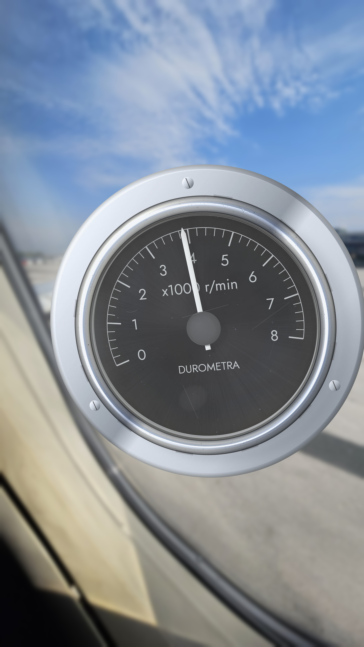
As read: **3900** rpm
